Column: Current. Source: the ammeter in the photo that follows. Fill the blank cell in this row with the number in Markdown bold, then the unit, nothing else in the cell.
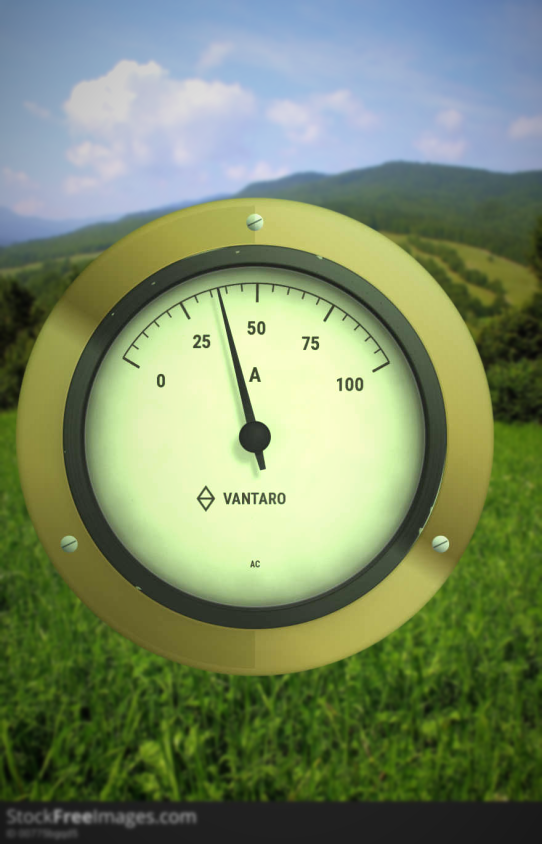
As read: **37.5** A
